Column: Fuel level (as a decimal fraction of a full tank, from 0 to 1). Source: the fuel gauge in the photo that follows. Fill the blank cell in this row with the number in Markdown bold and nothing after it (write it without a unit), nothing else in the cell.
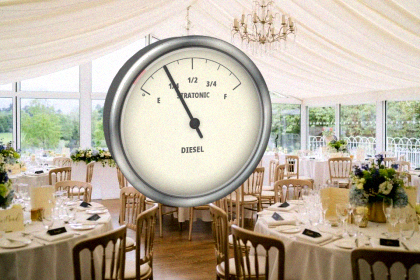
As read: **0.25**
